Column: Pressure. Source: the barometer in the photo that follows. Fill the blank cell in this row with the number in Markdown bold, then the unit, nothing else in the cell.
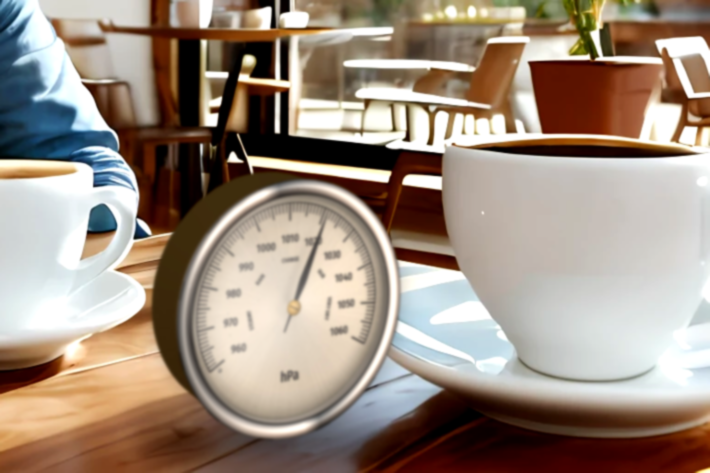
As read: **1020** hPa
